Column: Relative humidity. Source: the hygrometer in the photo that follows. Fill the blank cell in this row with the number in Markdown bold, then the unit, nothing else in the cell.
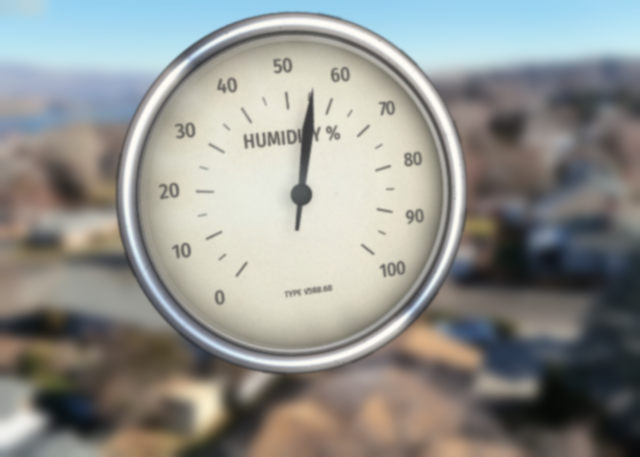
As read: **55** %
